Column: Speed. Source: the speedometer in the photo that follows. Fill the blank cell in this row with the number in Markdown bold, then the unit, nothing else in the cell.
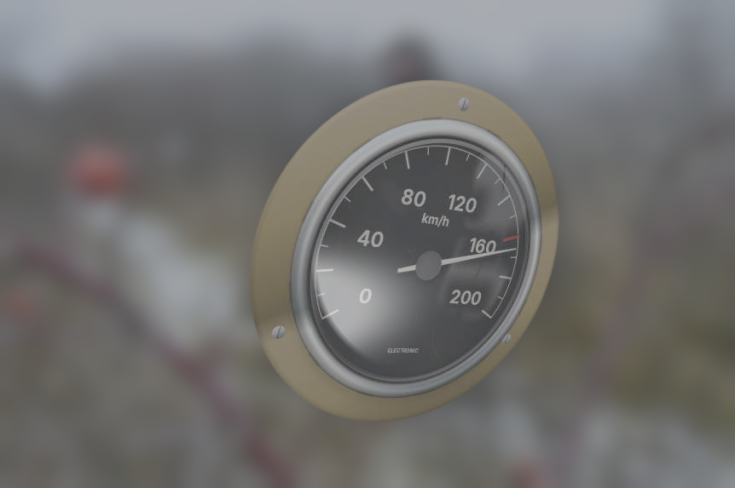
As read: **165** km/h
